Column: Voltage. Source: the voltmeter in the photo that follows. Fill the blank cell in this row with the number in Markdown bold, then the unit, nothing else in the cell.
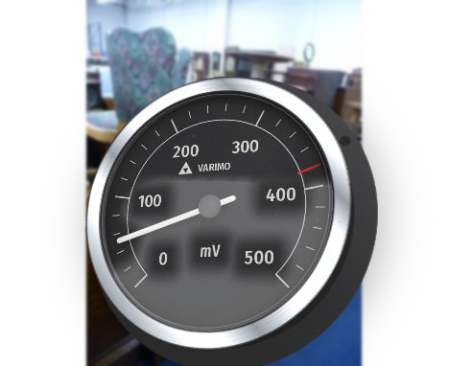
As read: **50** mV
